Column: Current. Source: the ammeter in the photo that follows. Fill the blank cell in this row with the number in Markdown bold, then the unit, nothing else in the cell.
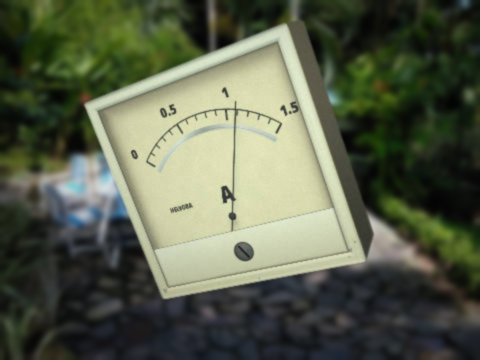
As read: **1.1** A
